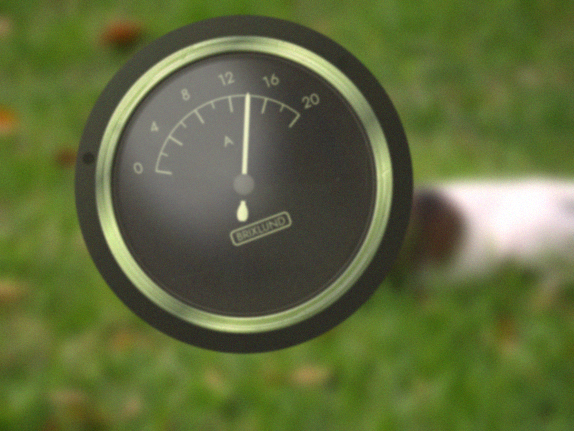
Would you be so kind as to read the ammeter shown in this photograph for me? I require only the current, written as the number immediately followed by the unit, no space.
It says 14A
